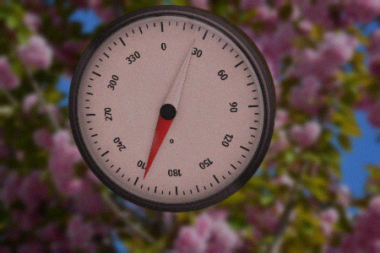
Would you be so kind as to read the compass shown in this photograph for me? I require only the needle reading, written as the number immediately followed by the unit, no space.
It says 205°
